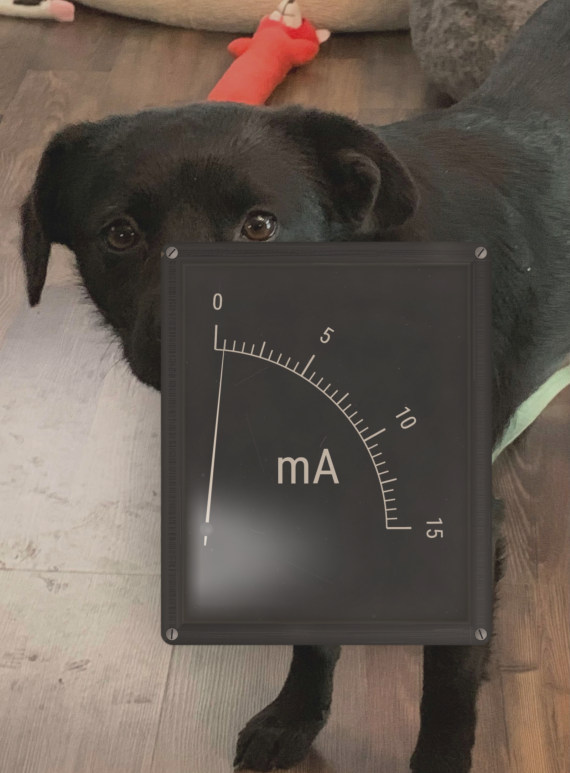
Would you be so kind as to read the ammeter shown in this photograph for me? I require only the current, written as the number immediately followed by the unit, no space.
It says 0.5mA
